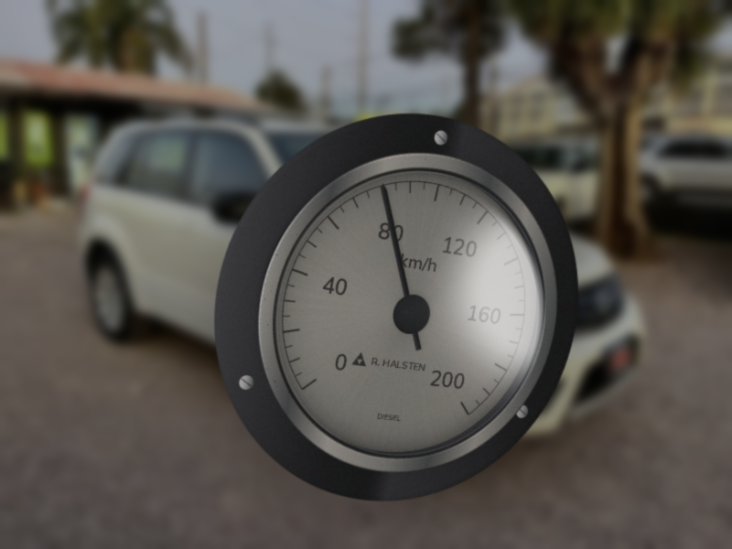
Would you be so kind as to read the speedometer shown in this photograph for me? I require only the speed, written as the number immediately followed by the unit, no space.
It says 80km/h
